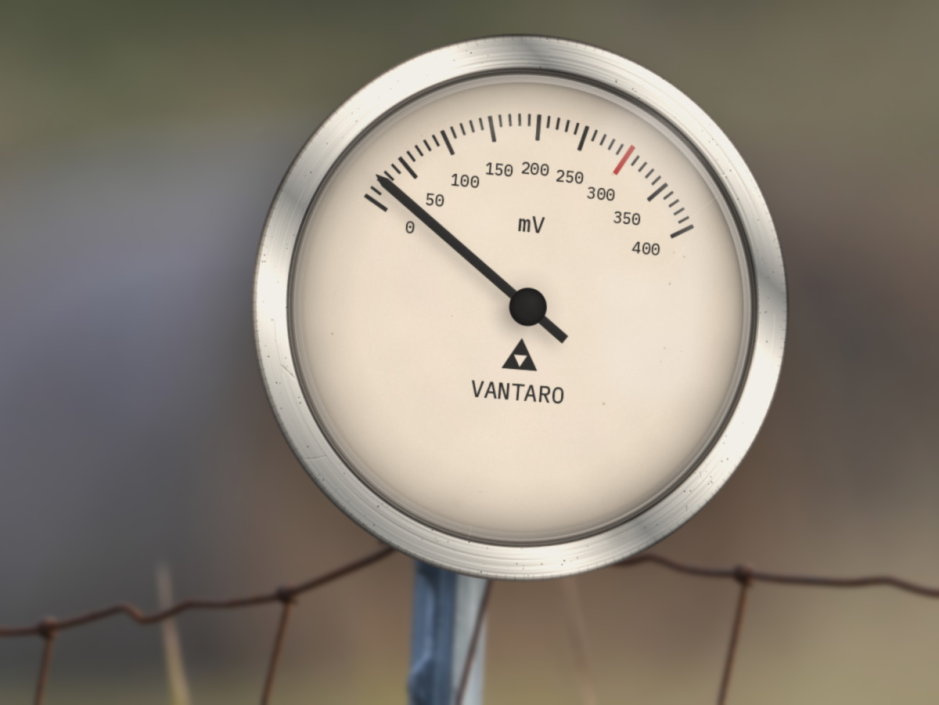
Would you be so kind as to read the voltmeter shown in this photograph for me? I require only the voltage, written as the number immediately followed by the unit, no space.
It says 20mV
